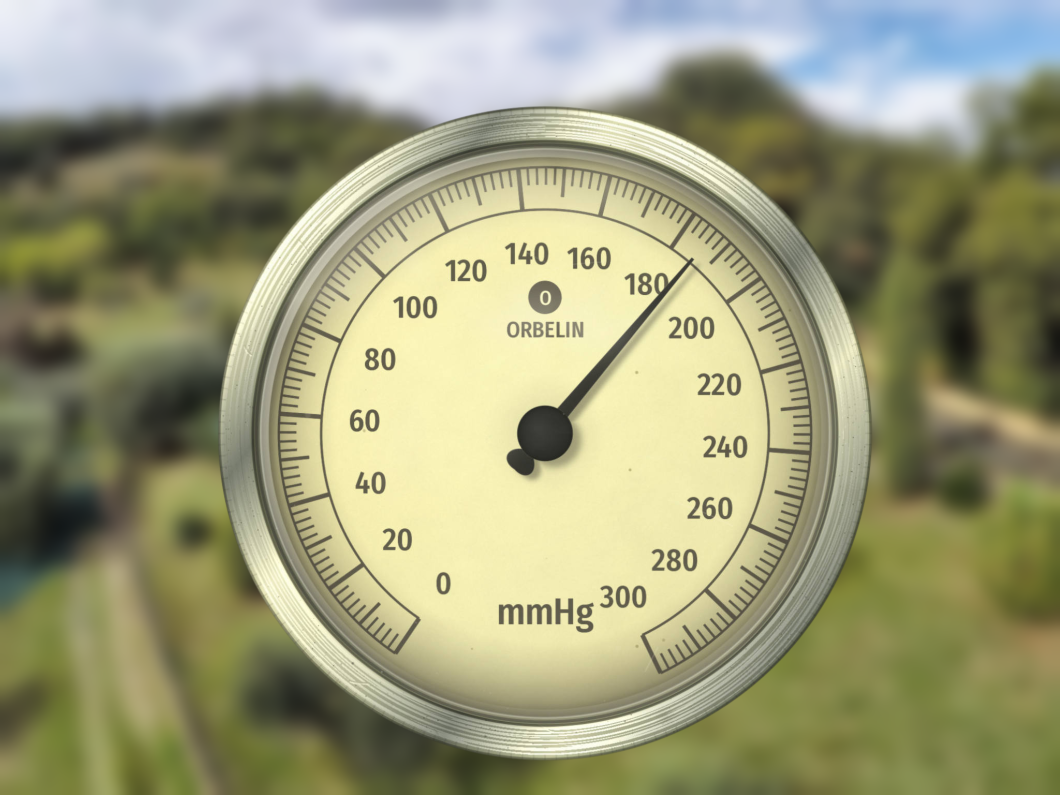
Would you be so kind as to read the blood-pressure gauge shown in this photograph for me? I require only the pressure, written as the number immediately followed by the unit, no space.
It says 186mmHg
